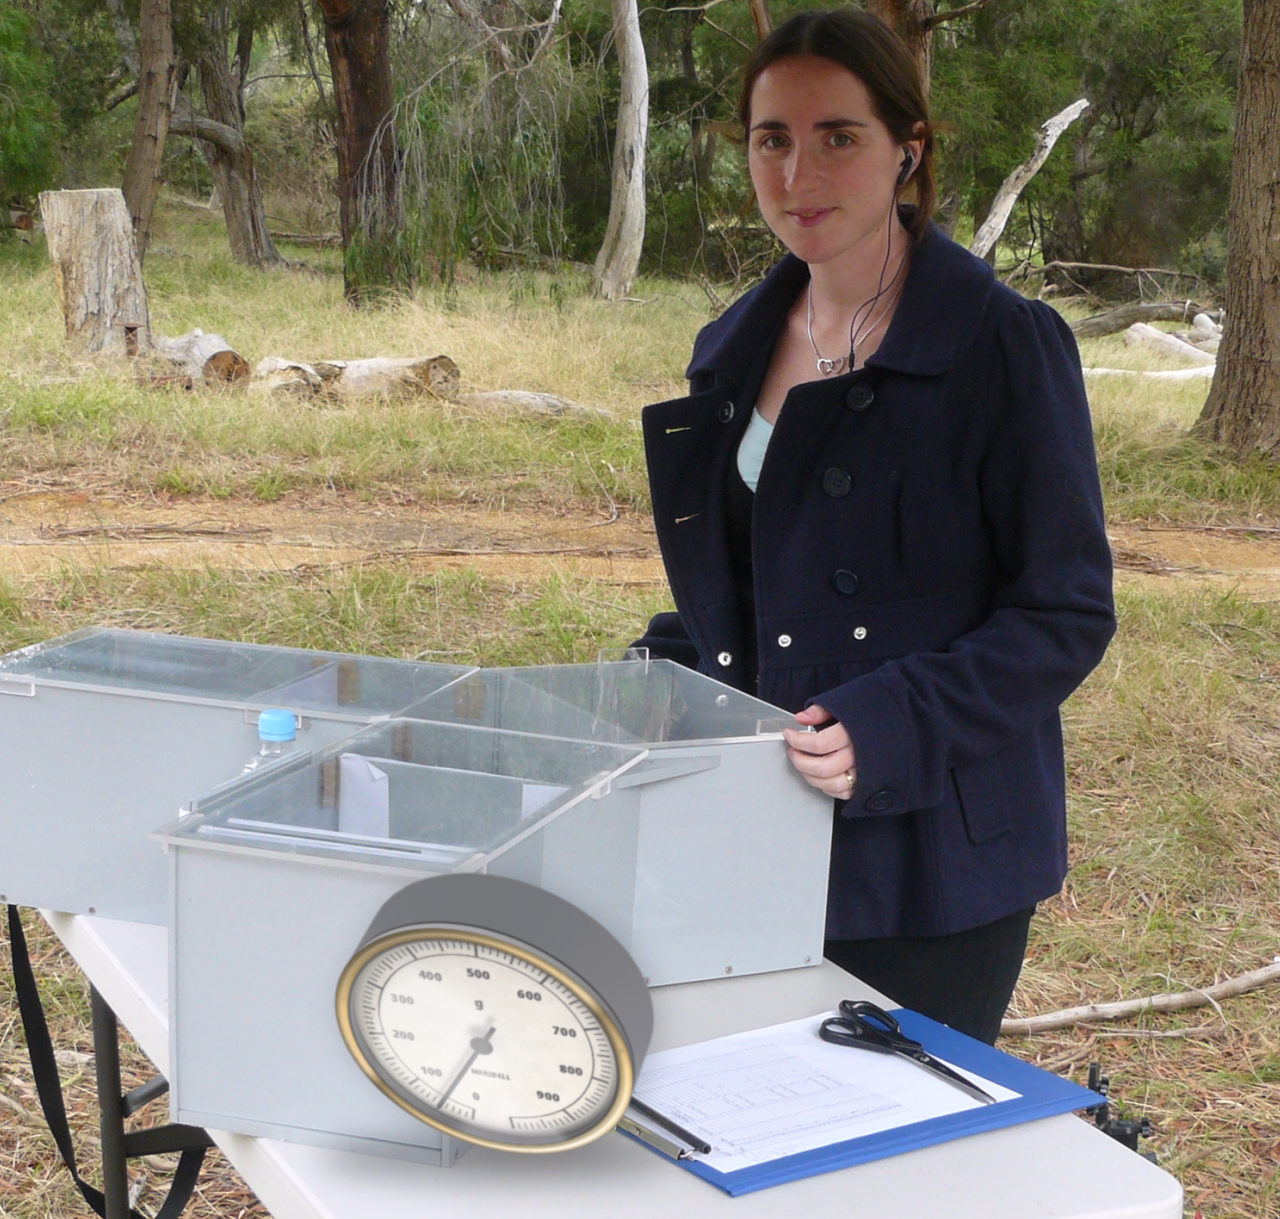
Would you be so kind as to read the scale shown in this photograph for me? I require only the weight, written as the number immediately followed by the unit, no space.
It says 50g
